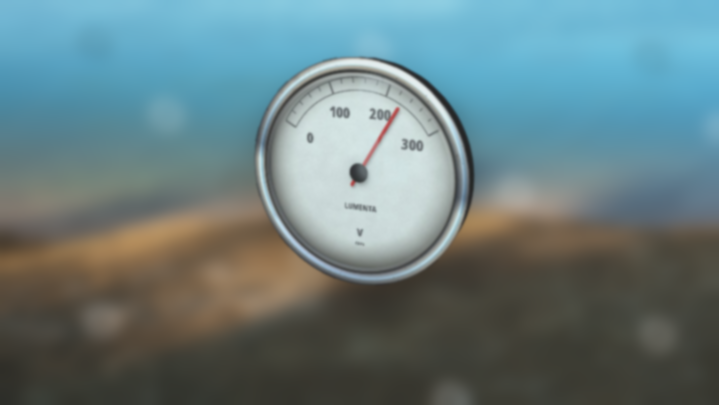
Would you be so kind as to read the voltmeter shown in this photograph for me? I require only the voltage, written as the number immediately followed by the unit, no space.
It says 230V
